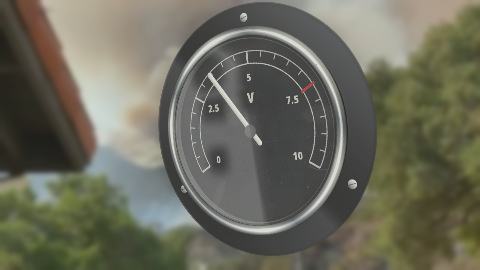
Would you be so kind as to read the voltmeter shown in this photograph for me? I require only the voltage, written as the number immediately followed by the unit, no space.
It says 3.5V
